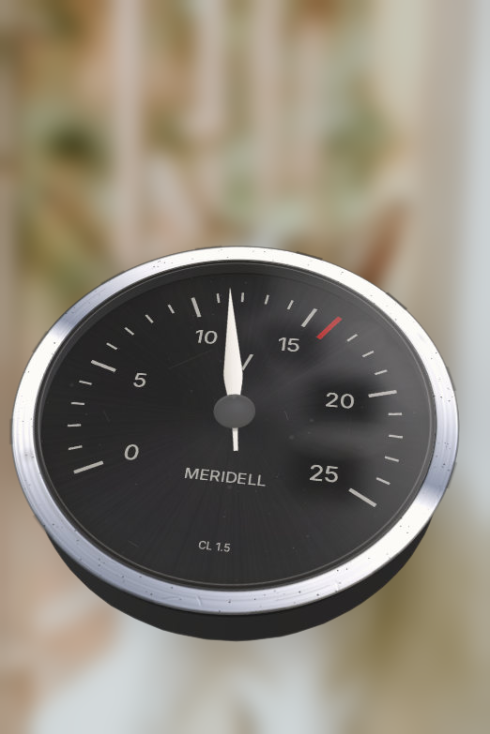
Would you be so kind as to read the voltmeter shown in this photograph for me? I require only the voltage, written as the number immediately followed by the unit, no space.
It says 11.5V
